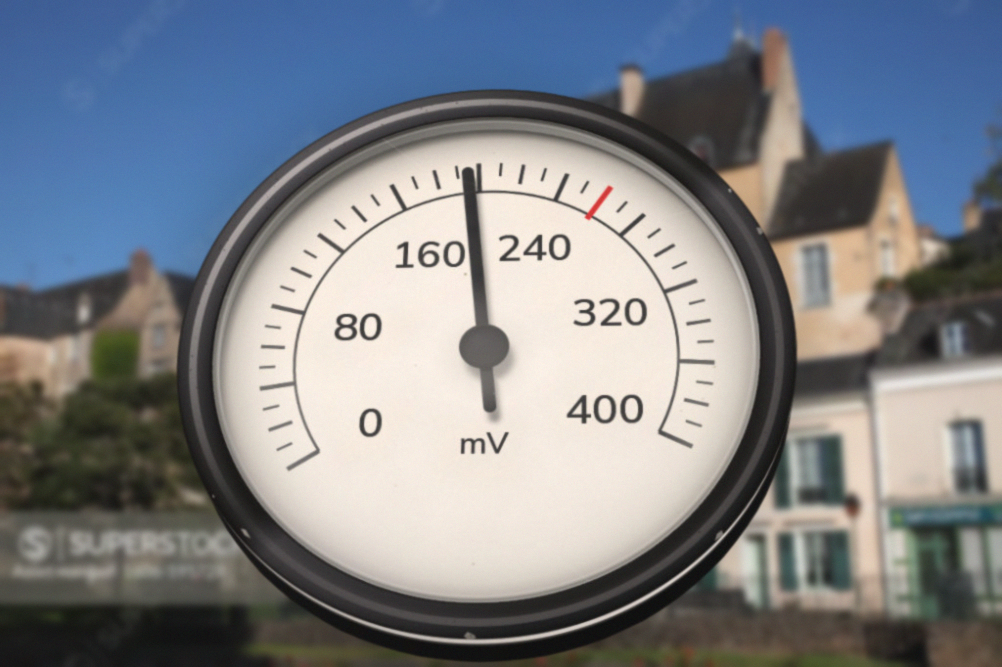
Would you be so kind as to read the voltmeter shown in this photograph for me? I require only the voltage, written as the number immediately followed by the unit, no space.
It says 195mV
